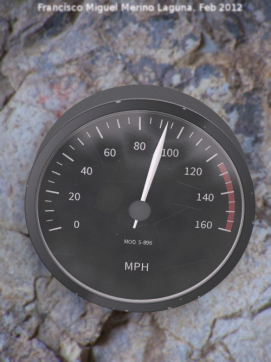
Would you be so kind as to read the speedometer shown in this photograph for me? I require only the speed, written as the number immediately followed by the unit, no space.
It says 92.5mph
